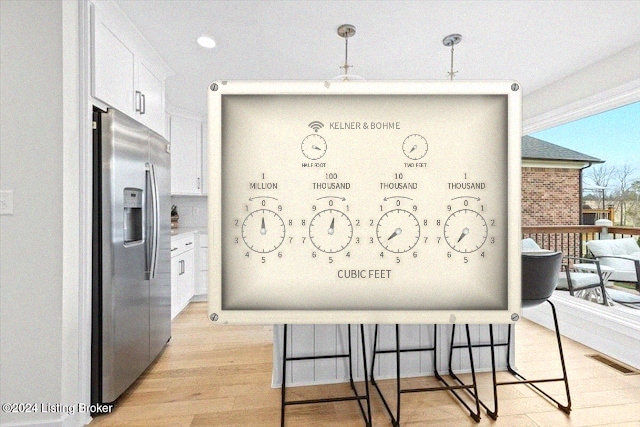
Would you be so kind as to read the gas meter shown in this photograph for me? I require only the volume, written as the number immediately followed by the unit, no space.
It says 3600ft³
